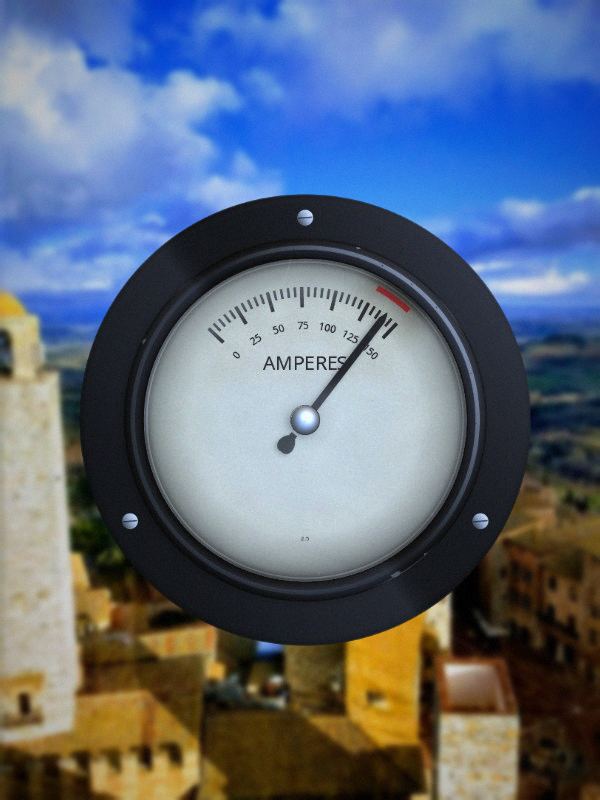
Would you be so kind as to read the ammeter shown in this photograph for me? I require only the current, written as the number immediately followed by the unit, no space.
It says 140A
